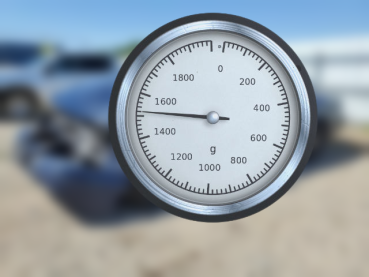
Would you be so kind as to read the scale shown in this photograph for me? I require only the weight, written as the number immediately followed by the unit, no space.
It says 1520g
